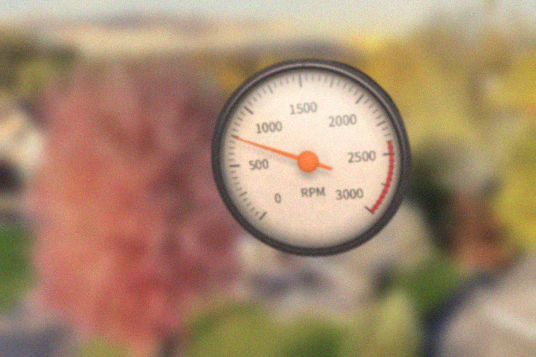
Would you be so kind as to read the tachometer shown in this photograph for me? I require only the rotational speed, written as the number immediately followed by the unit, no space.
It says 750rpm
